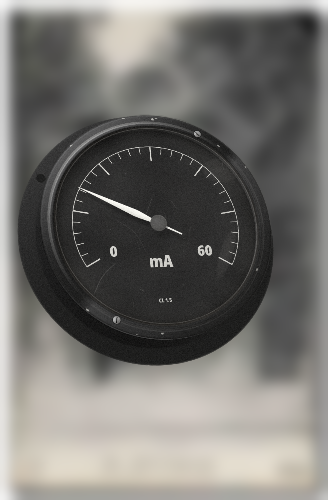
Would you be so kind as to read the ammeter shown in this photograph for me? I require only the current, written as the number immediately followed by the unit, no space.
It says 14mA
